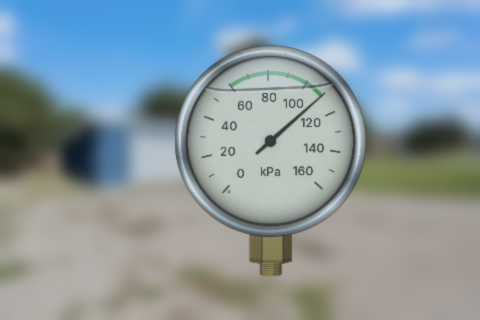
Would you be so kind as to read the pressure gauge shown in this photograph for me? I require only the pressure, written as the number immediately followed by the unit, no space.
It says 110kPa
